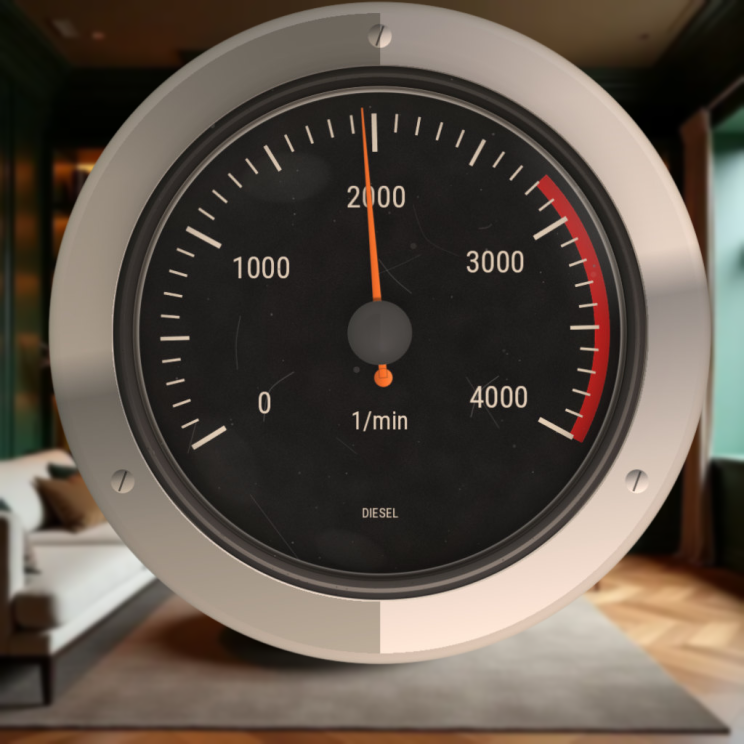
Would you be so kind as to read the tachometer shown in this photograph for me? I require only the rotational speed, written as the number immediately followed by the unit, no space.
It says 1950rpm
